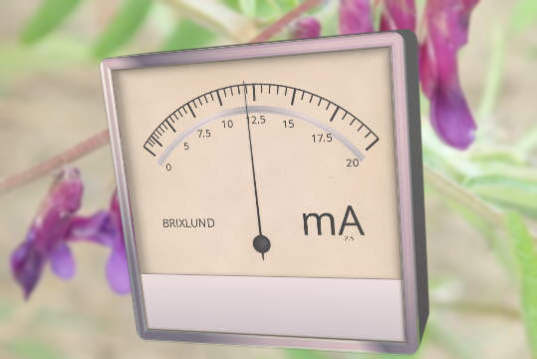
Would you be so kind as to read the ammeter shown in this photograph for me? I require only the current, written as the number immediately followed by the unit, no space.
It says 12mA
